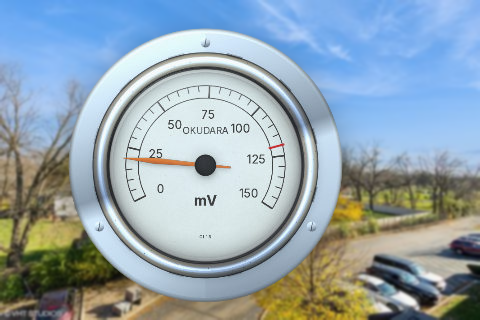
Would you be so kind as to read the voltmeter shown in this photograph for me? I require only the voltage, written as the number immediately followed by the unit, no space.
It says 20mV
